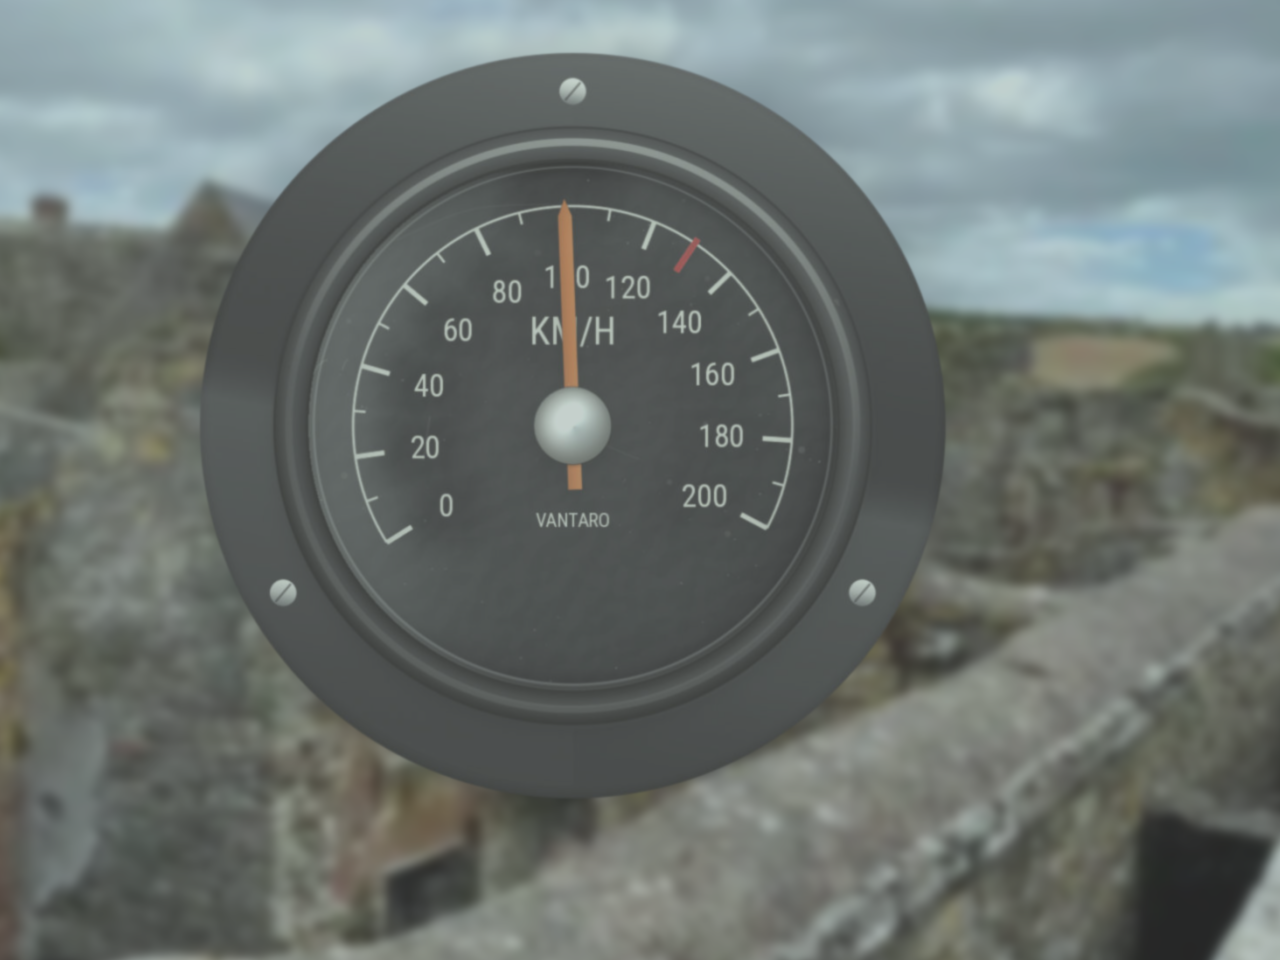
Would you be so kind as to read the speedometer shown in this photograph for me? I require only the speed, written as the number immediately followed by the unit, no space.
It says 100km/h
